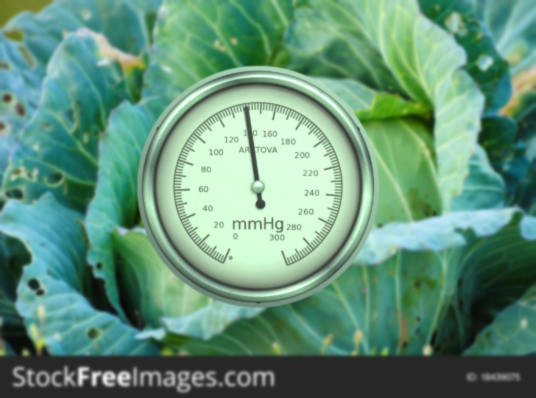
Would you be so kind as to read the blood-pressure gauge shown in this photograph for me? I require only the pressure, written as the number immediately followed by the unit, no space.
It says 140mmHg
